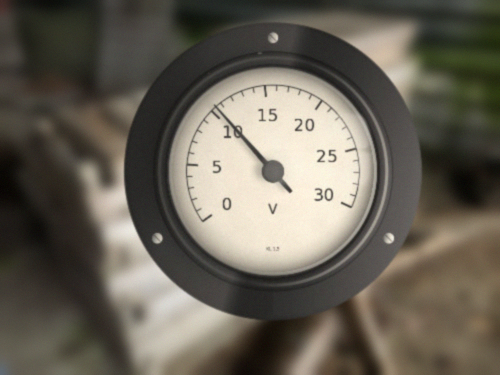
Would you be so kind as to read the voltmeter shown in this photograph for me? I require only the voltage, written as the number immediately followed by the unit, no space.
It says 10.5V
